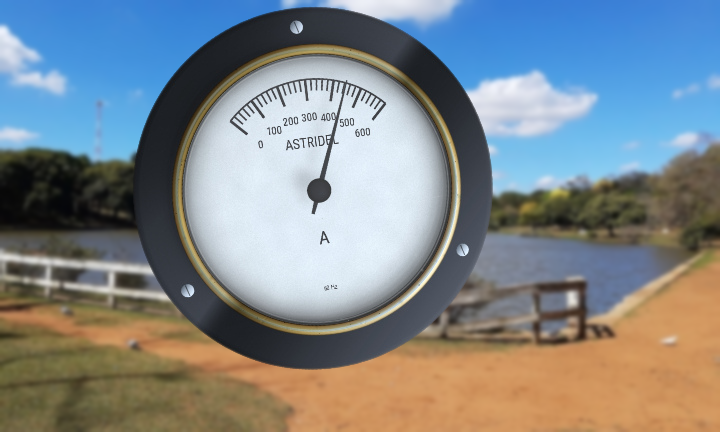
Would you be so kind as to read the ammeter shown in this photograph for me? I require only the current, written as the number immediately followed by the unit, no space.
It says 440A
